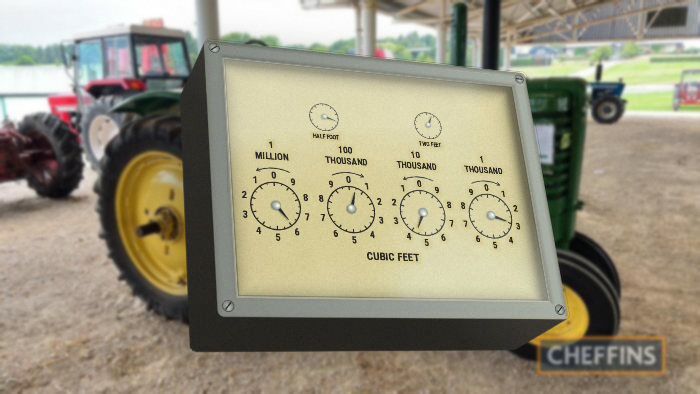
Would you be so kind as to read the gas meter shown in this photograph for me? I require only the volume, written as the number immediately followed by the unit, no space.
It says 604300ft³
